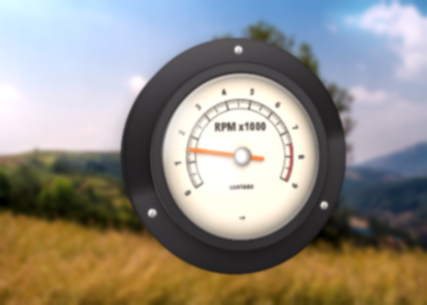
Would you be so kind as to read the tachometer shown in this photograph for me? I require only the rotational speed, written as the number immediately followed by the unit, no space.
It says 1500rpm
